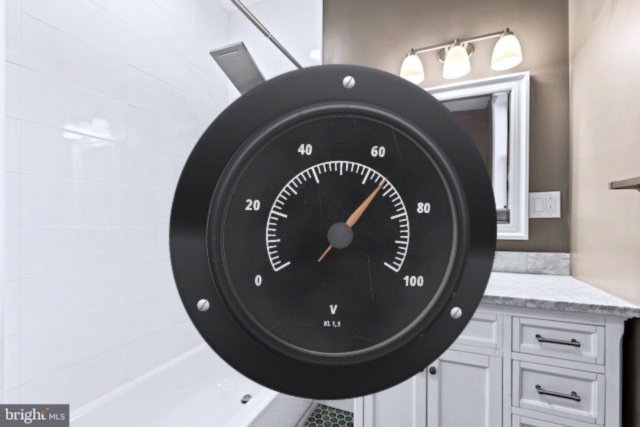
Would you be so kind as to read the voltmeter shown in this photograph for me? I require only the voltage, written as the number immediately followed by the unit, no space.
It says 66V
